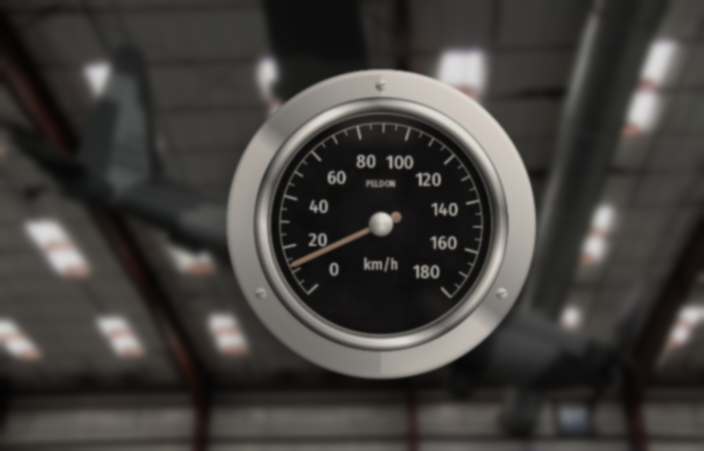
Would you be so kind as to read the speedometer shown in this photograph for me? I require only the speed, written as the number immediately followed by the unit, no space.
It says 12.5km/h
